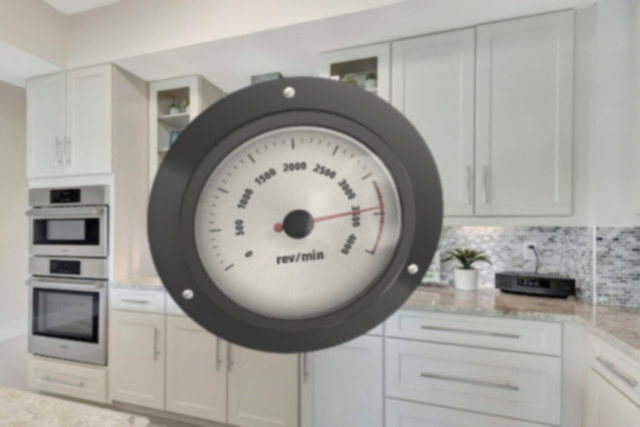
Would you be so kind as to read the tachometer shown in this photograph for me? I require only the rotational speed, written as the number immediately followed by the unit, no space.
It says 3400rpm
